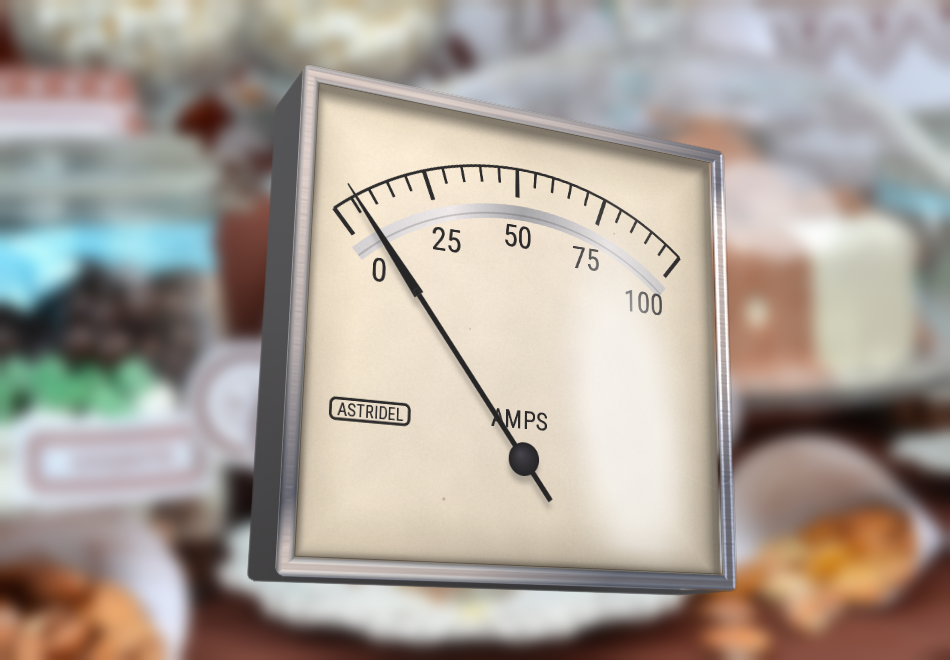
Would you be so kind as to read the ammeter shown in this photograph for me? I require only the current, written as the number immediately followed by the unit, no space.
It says 5A
